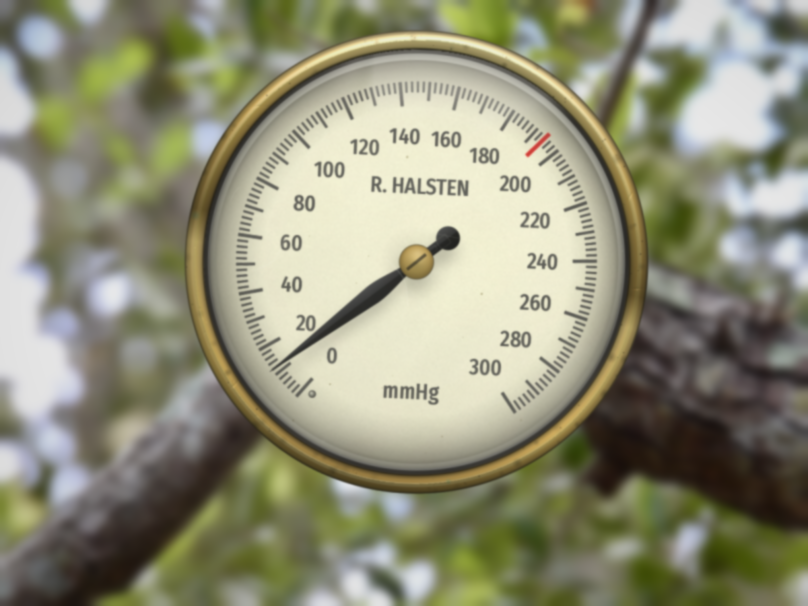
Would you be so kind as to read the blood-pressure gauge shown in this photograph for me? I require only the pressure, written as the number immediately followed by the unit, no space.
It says 12mmHg
